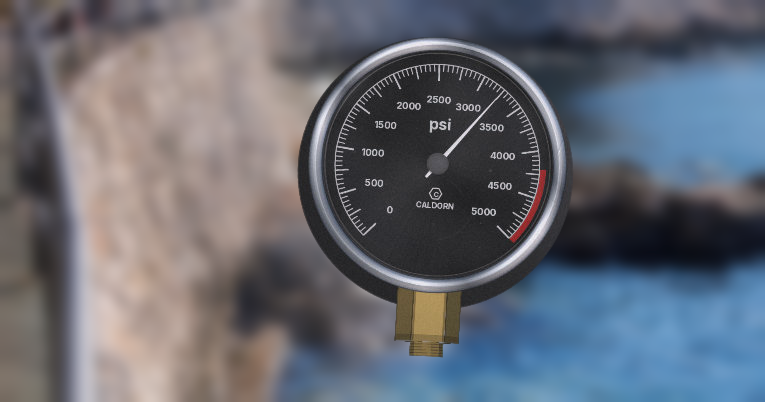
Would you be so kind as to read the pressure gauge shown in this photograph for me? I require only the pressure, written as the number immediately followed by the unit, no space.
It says 3250psi
